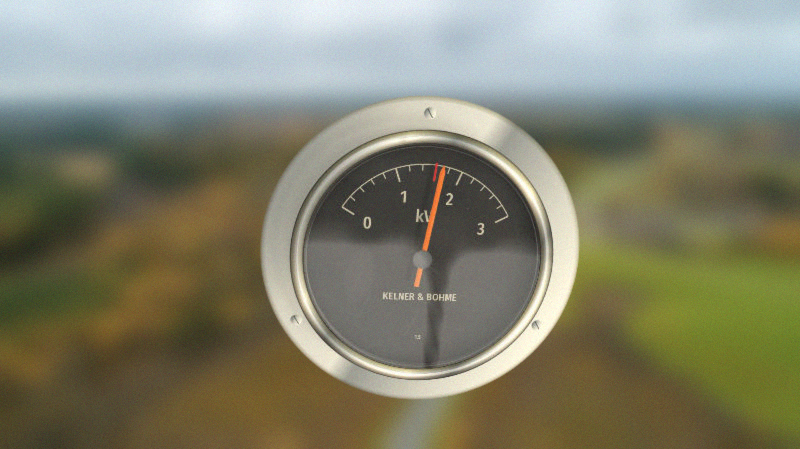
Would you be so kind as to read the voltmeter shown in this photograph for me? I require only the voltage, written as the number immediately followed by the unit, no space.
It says 1.7kV
